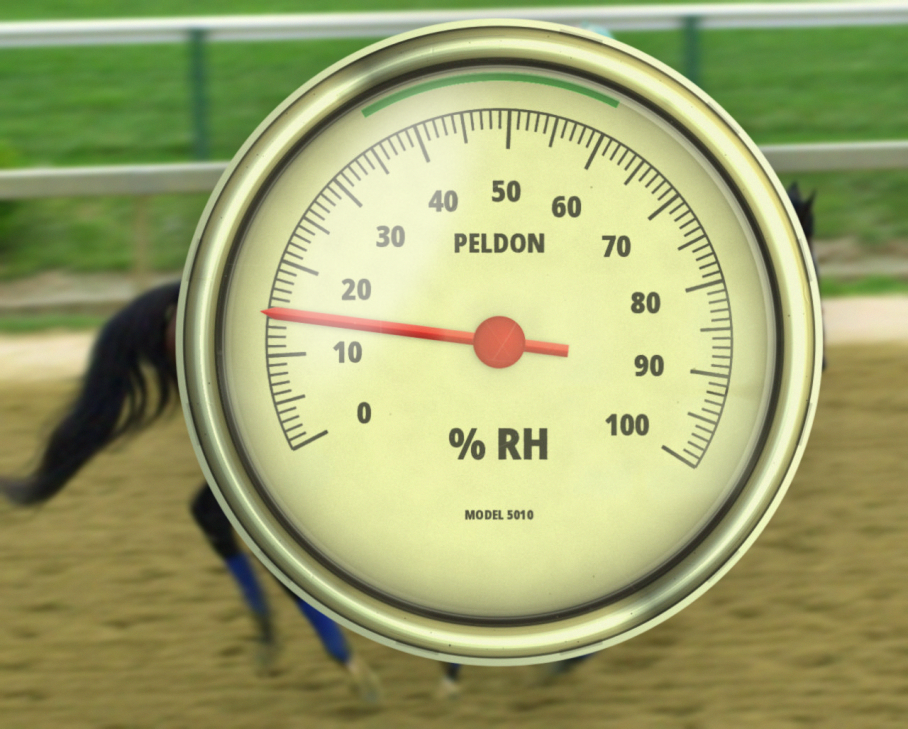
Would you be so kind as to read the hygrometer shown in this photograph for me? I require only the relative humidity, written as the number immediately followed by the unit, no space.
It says 14.5%
